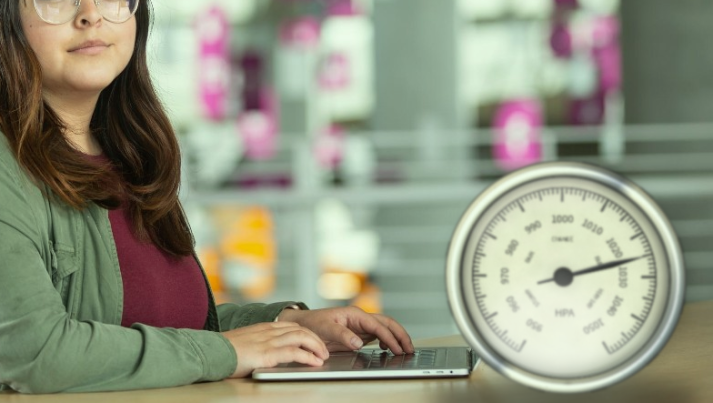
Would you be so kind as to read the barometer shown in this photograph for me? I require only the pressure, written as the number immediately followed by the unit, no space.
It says 1025hPa
